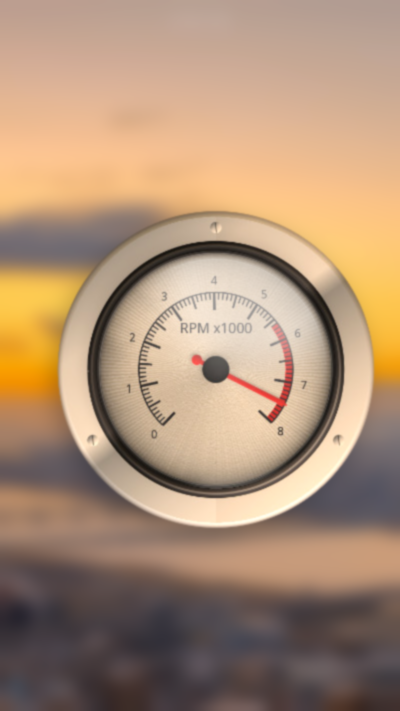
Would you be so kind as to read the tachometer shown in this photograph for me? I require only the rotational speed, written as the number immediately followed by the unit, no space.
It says 7500rpm
